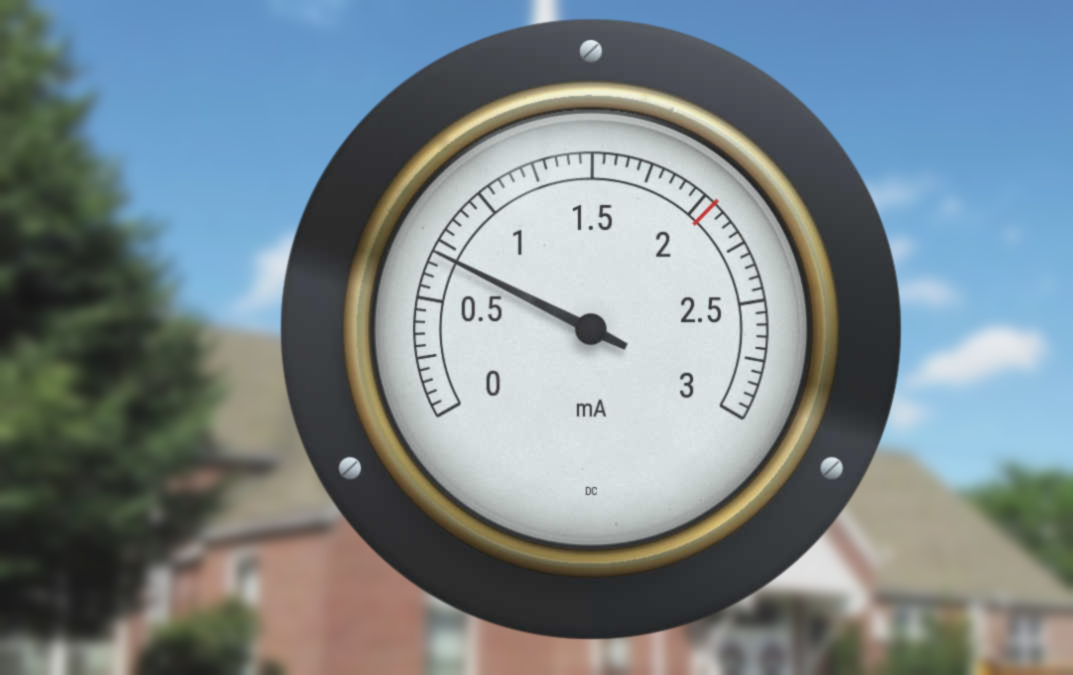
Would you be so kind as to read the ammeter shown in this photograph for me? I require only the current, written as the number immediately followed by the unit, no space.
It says 0.7mA
